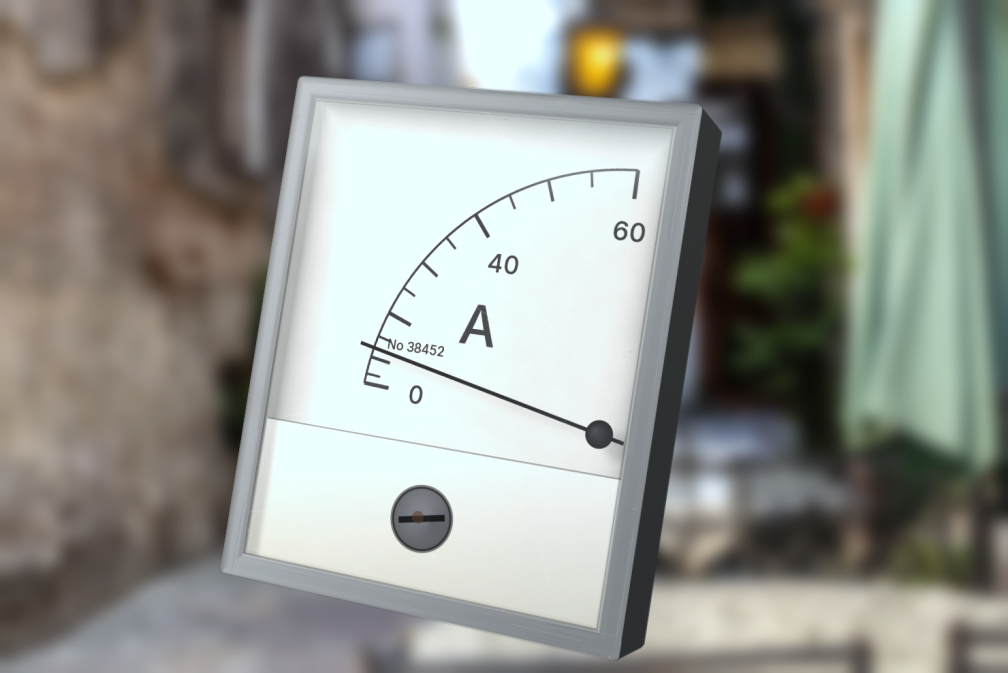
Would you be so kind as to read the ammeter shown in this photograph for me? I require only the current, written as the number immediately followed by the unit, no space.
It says 12.5A
